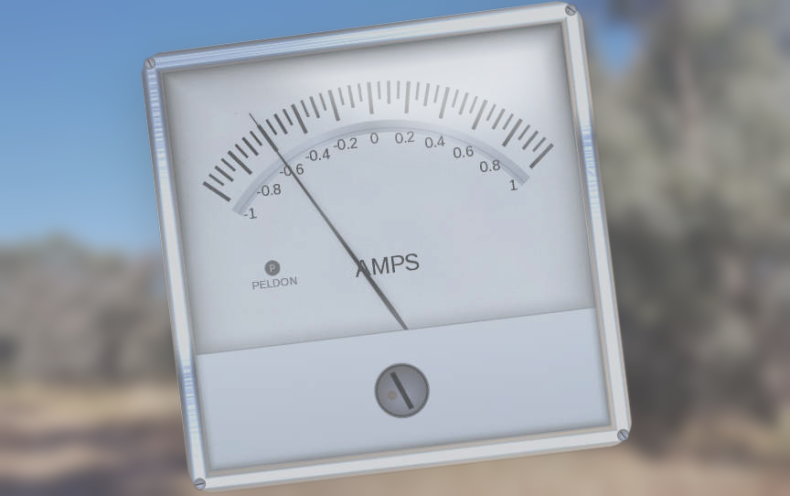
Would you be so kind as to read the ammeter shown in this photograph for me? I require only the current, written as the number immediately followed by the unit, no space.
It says -0.6A
